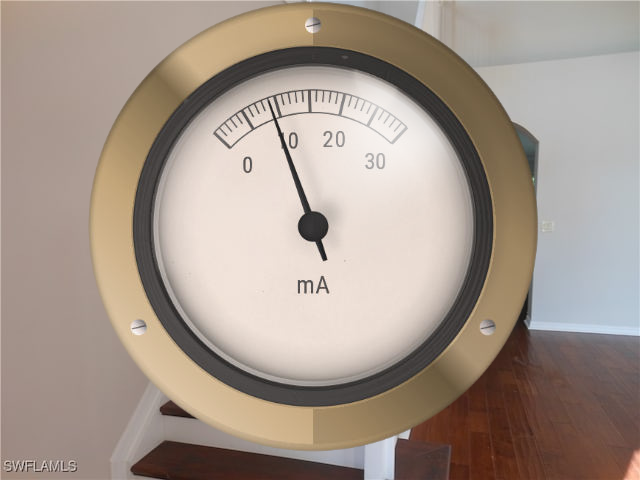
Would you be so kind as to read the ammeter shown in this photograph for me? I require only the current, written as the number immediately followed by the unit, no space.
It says 9mA
